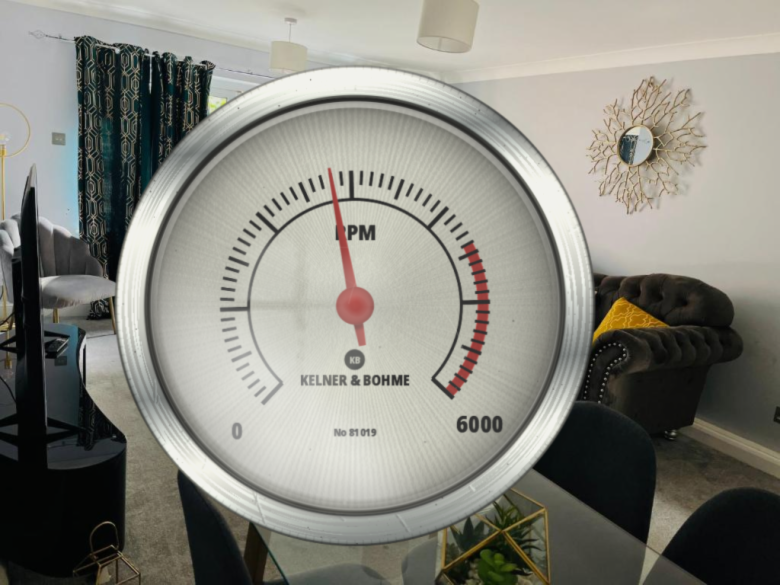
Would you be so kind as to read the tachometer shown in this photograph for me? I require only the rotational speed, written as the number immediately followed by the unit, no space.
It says 2800rpm
